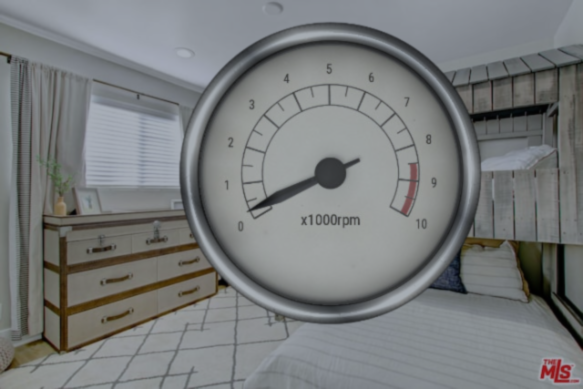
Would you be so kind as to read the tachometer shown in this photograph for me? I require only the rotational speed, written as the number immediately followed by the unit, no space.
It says 250rpm
